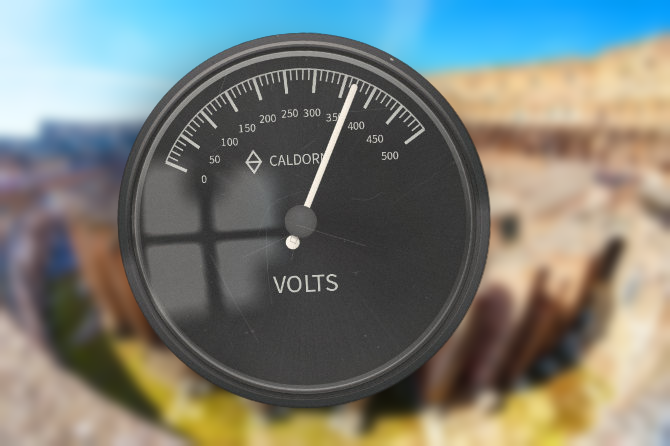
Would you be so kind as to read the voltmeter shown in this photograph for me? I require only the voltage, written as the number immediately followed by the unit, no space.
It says 370V
